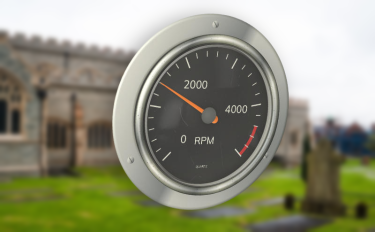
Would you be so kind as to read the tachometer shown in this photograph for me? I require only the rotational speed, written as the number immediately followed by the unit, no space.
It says 1400rpm
